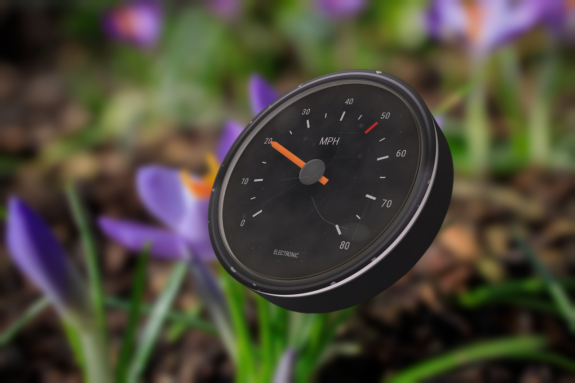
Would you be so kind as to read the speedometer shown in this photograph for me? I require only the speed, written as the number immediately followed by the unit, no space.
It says 20mph
